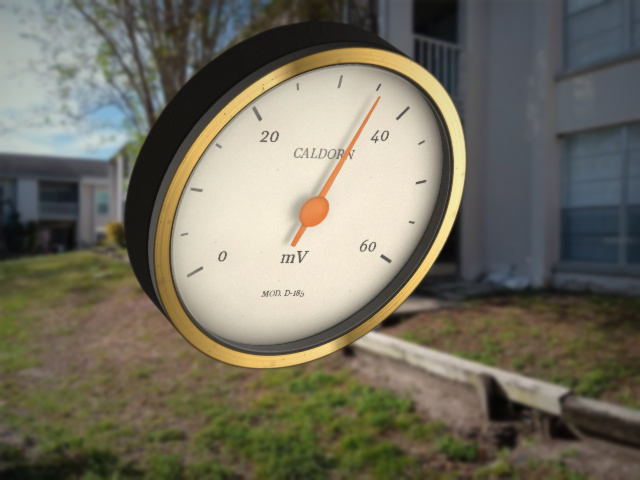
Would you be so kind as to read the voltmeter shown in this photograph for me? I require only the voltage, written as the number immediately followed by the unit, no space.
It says 35mV
